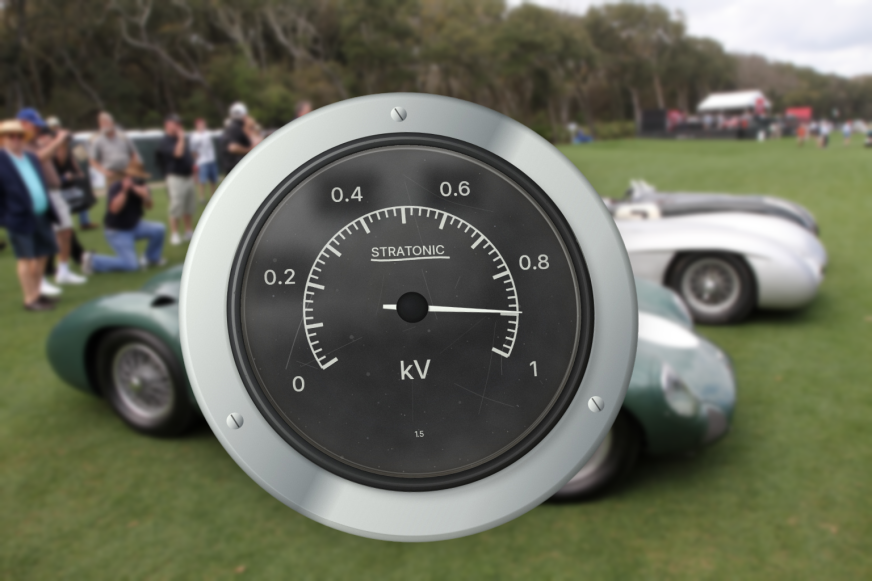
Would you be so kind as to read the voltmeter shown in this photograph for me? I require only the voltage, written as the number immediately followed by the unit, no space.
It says 0.9kV
